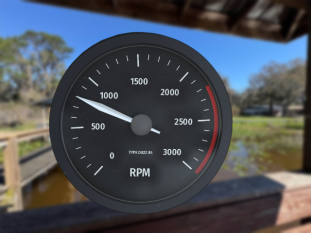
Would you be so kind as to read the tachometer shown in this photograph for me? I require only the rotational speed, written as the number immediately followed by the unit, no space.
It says 800rpm
